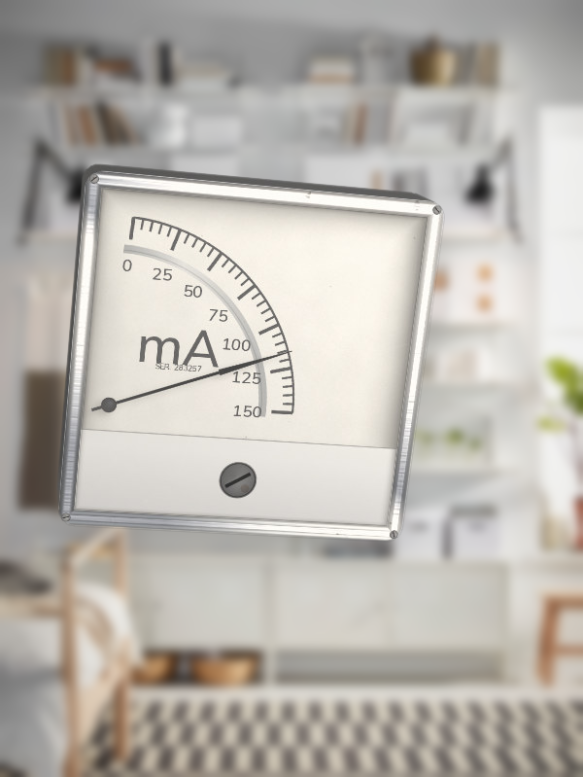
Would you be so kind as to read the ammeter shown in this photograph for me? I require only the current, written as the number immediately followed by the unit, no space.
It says 115mA
